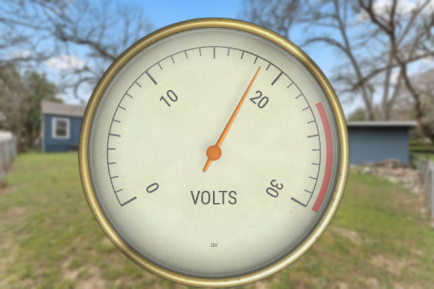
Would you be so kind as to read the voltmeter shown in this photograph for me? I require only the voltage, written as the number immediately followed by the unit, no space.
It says 18.5V
